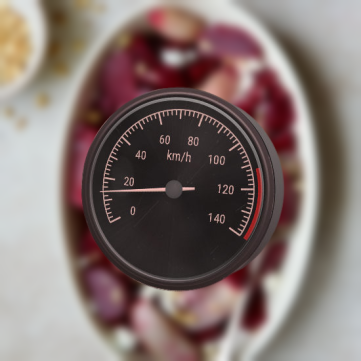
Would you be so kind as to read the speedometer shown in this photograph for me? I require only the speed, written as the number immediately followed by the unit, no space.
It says 14km/h
